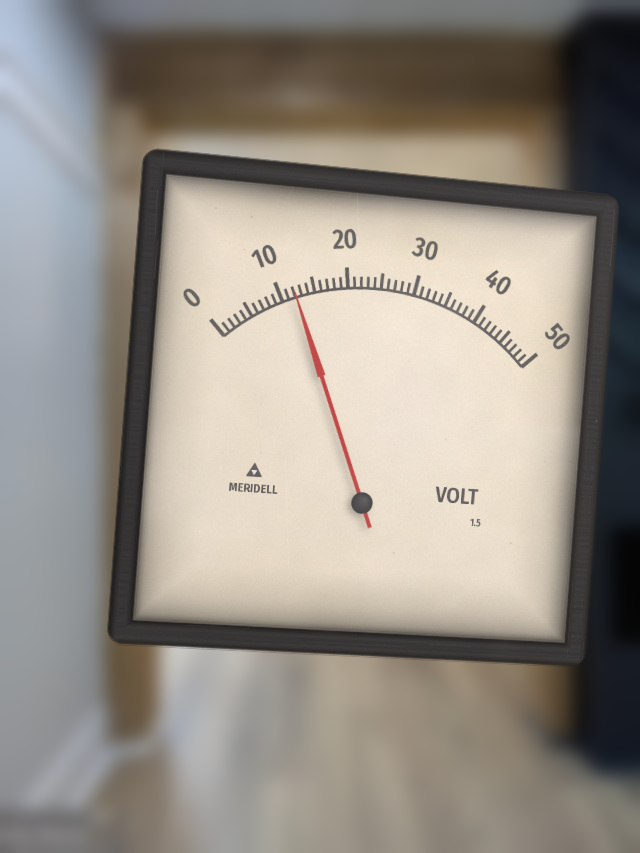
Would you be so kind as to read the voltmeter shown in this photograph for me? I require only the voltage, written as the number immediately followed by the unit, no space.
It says 12V
